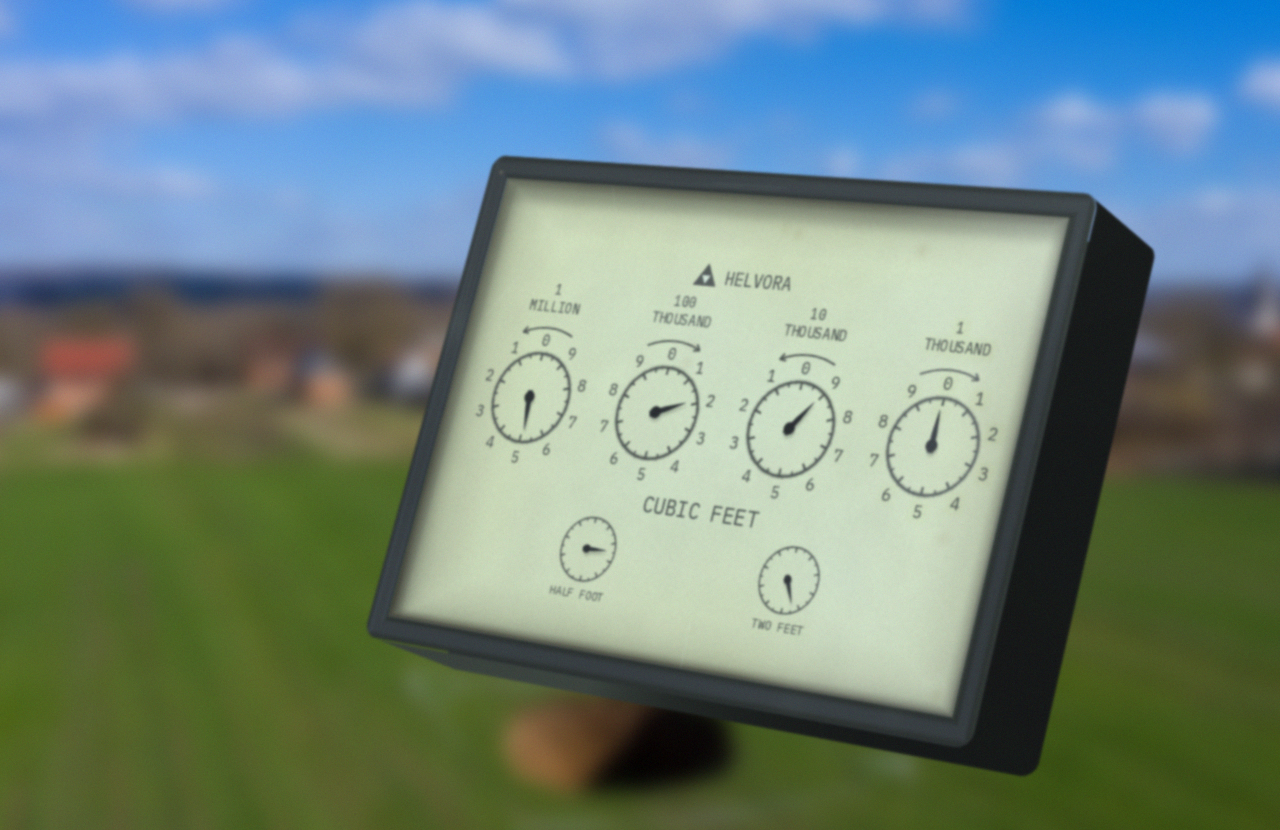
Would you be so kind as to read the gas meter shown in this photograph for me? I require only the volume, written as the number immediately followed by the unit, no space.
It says 519000ft³
